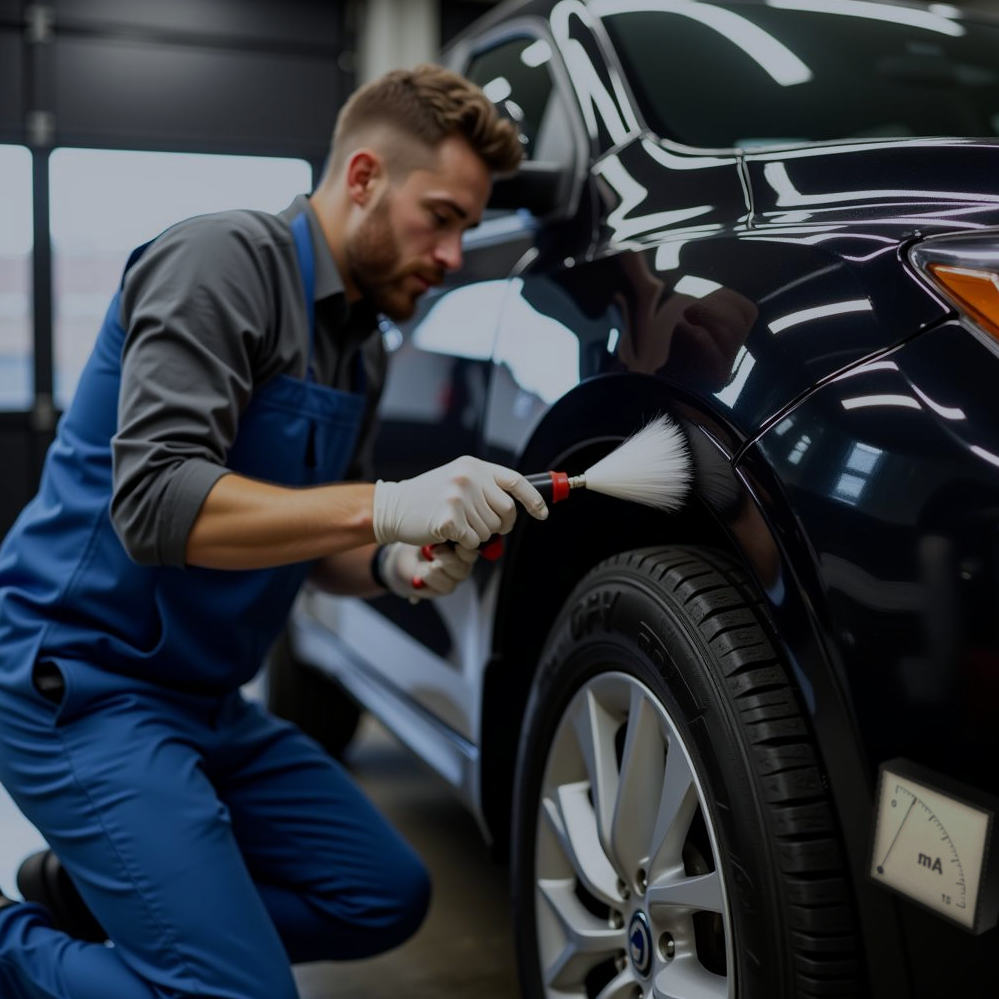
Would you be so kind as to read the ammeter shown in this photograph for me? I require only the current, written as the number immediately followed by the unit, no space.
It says 2.5mA
